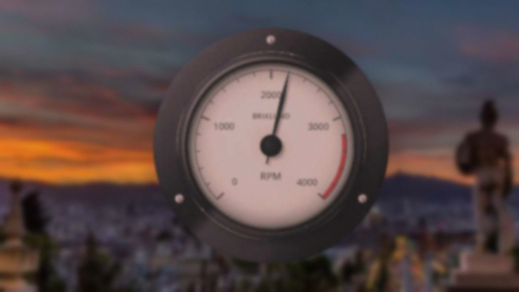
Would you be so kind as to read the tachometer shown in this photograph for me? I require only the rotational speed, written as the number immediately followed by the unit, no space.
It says 2200rpm
